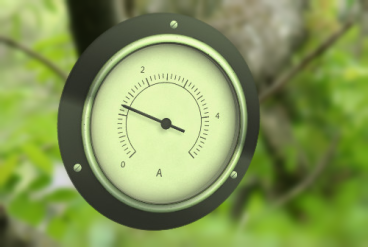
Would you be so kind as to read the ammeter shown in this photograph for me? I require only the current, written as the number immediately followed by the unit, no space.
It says 1.2A
